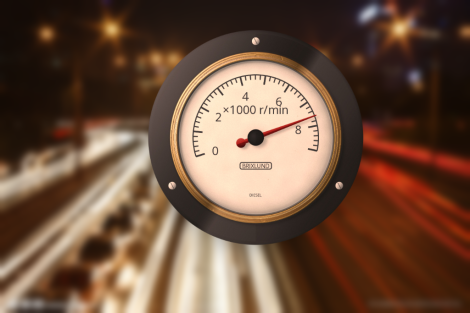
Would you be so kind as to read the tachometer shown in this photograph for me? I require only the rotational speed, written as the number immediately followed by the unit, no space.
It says 7600rpm
